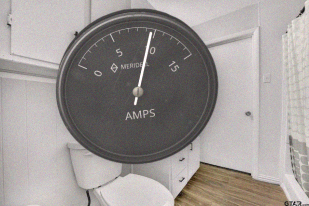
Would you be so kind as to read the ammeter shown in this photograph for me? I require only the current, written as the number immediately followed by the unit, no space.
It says 9.5A
